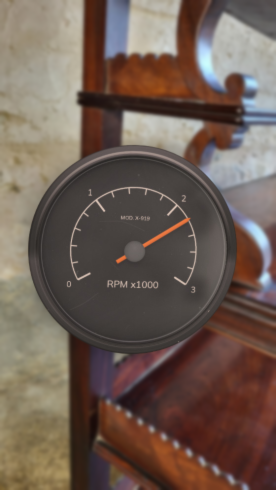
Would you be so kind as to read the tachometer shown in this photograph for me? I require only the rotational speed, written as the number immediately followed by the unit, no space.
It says 2200rpm
